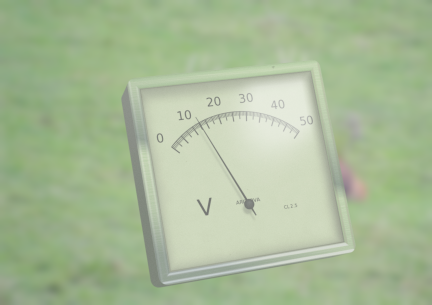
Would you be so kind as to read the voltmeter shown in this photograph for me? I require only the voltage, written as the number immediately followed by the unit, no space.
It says 12.5V
